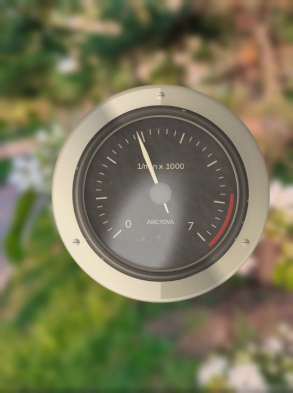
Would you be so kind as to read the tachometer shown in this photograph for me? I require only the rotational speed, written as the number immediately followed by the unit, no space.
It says 2900rpm
